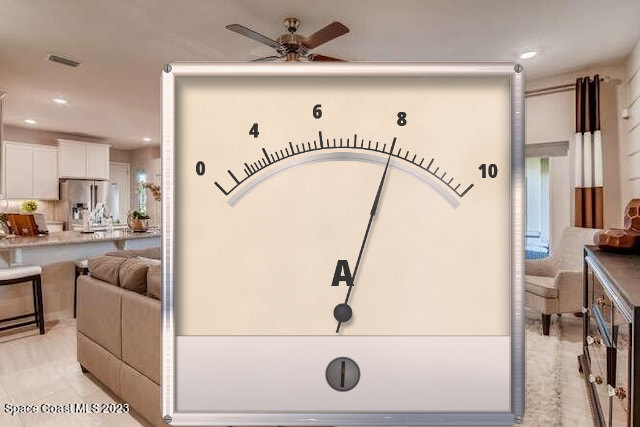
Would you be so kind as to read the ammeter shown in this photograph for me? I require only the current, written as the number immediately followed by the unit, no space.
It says 8A
